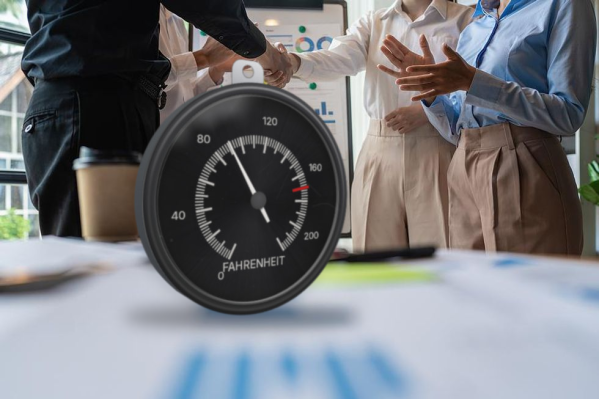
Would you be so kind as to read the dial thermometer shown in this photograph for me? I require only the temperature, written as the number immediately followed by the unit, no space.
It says 90°F
